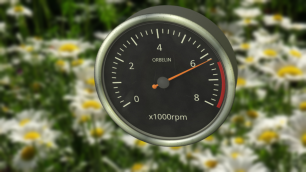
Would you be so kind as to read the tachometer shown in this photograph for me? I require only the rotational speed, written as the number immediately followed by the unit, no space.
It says 6200rpm
